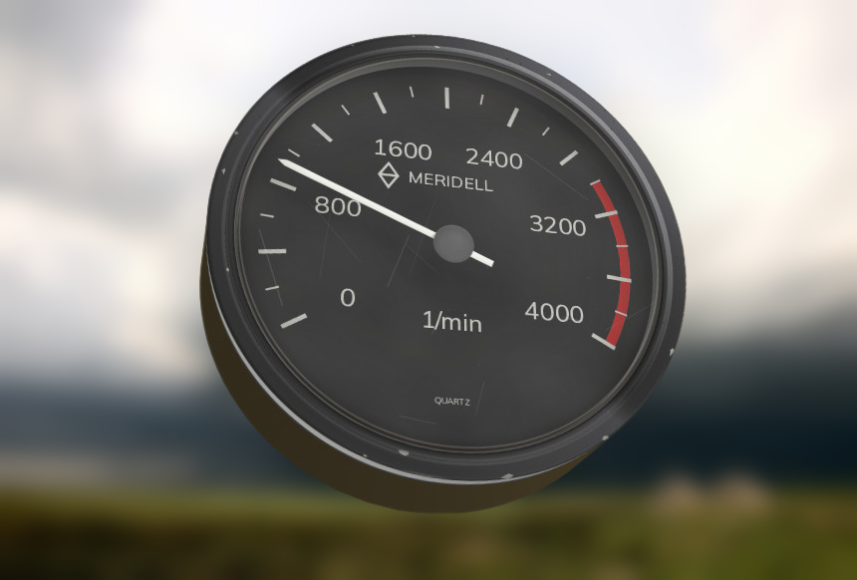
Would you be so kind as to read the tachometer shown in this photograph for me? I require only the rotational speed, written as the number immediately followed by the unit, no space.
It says 900rpm
